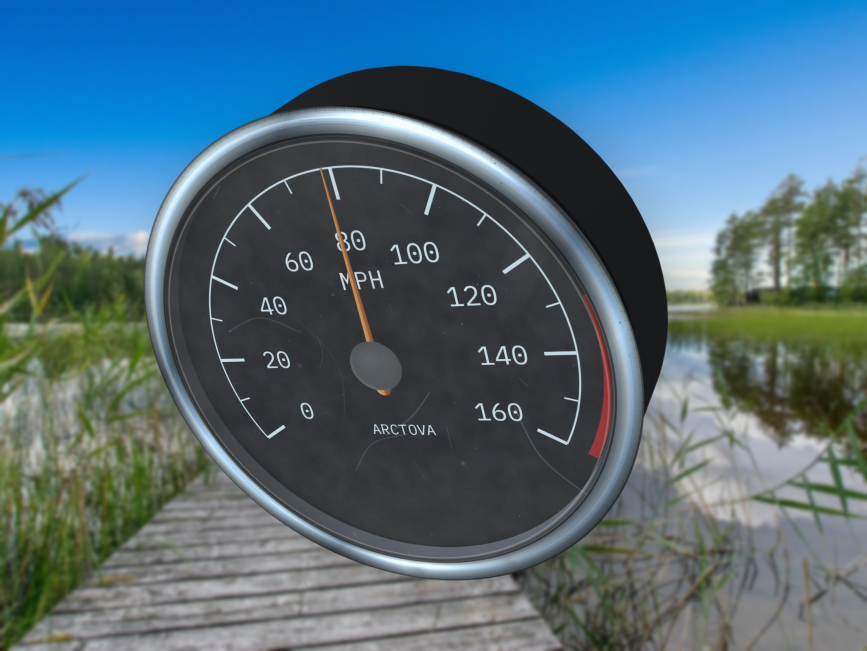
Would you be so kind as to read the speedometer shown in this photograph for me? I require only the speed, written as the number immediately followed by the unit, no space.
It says 80mph
